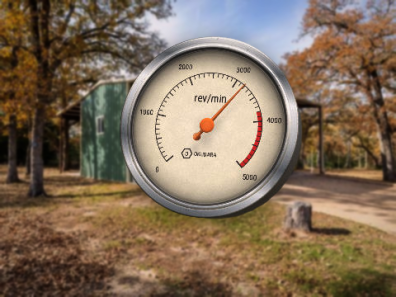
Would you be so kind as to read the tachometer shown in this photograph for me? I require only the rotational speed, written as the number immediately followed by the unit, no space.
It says 3200rpm
